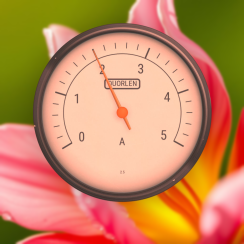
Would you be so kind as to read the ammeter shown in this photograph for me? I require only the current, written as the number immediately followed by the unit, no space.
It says 2A
